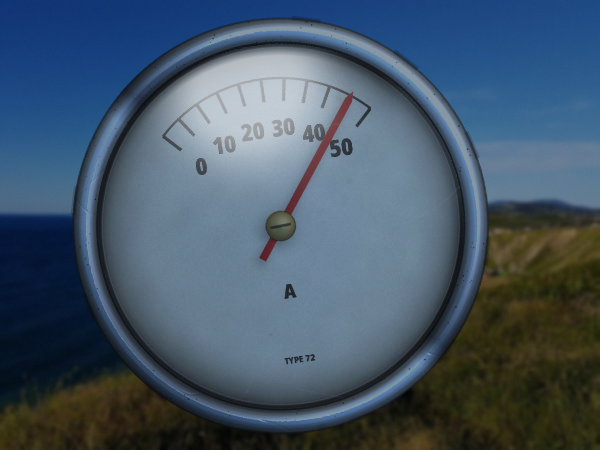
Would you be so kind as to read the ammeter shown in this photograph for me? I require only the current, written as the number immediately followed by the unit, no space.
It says 45A
